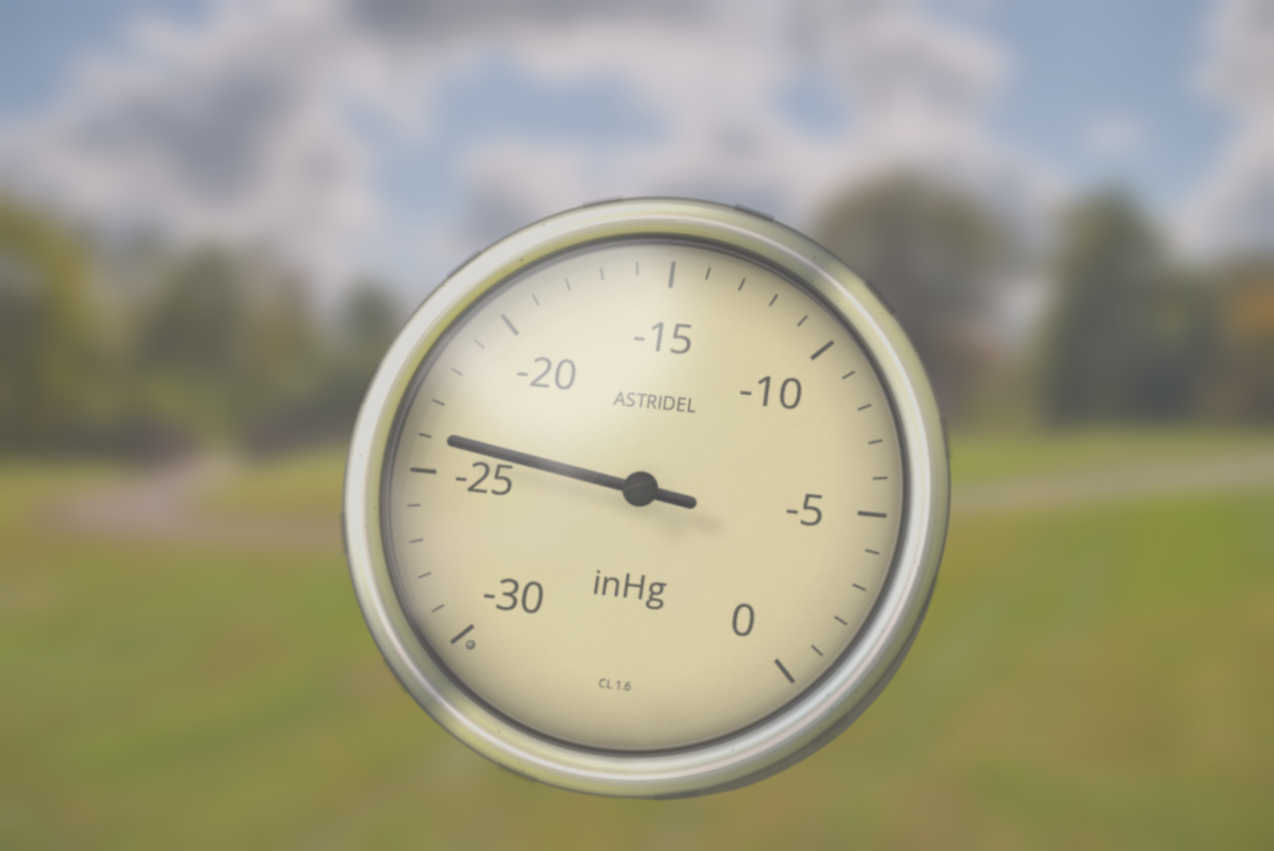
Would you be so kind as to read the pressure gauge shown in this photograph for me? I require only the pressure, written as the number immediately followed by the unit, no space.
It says -24inHg
